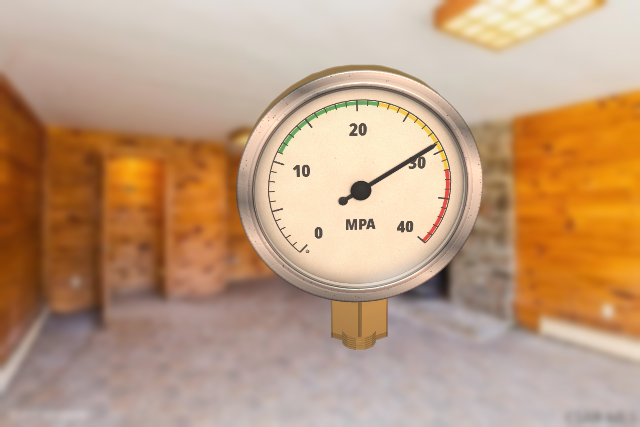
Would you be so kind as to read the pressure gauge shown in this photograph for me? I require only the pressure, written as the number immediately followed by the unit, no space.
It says 29MPa
